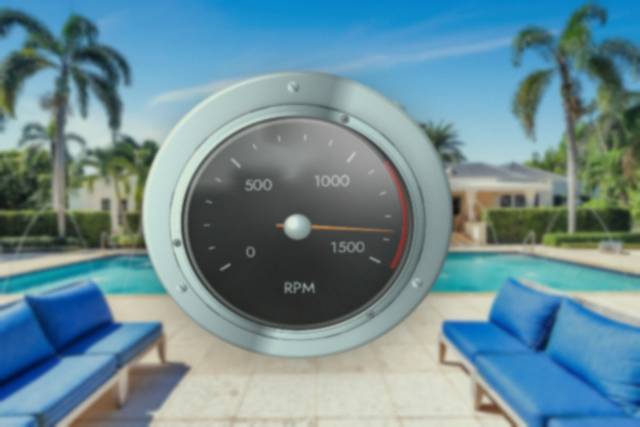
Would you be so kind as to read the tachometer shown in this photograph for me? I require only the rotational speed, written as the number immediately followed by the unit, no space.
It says 1350rpm
